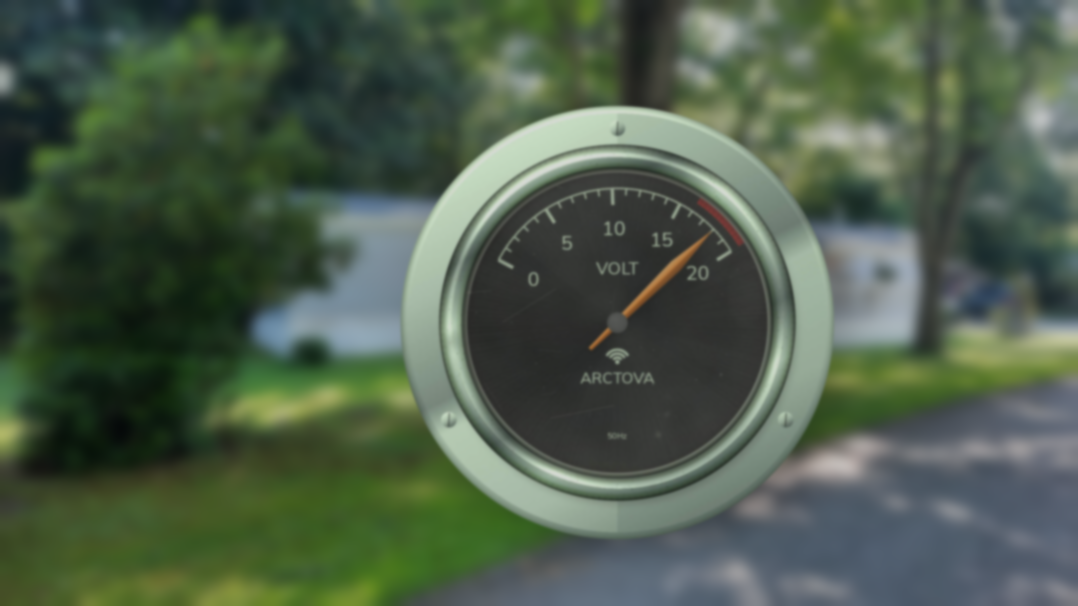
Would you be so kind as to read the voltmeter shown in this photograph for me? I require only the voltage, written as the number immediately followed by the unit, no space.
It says 18V
